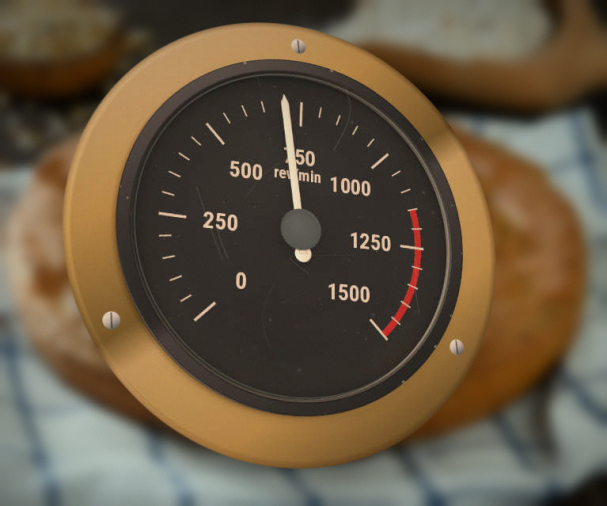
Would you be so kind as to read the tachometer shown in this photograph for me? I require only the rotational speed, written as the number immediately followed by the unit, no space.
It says 700rpm
